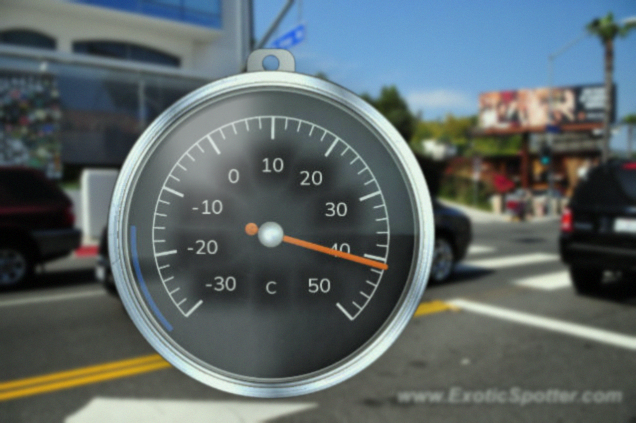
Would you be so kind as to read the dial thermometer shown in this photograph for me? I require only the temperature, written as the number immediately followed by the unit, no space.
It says 41°C
